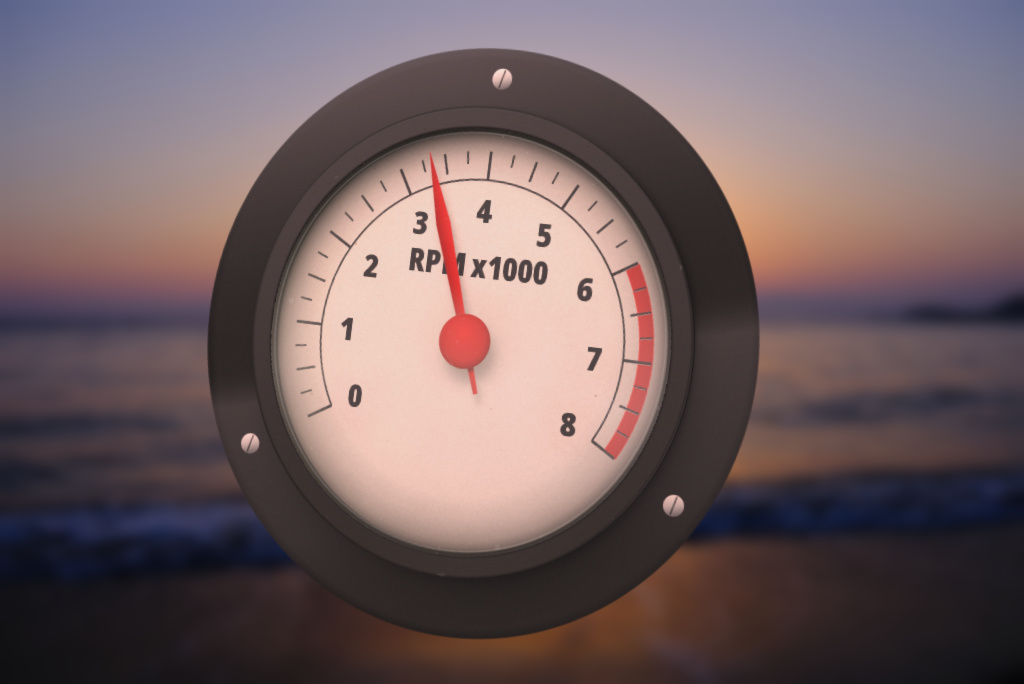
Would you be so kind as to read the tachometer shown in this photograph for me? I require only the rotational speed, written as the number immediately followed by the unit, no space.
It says 3375rpm
